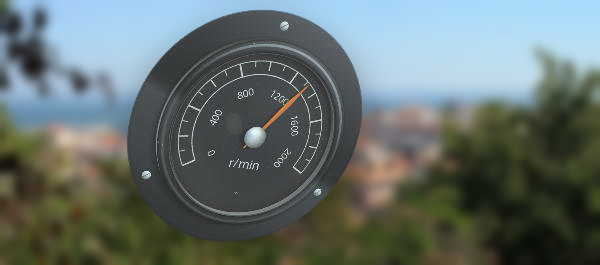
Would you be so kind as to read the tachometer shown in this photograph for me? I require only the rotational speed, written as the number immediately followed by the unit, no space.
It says 1300rpm
